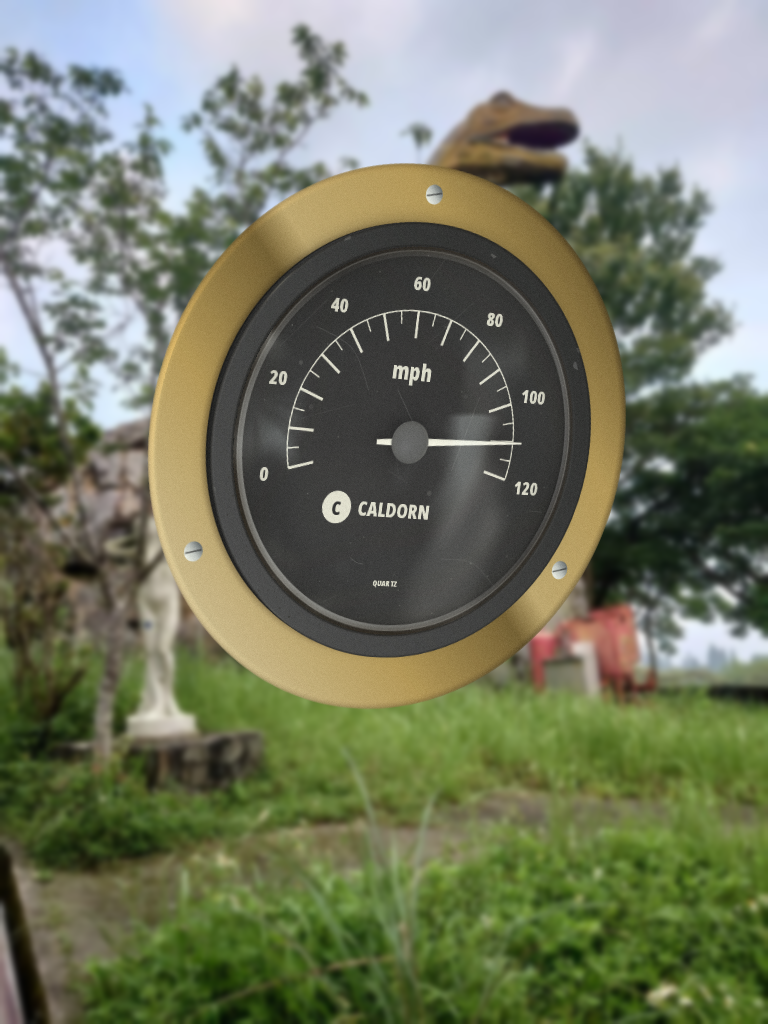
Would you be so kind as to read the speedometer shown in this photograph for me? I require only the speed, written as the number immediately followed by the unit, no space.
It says 110mph
